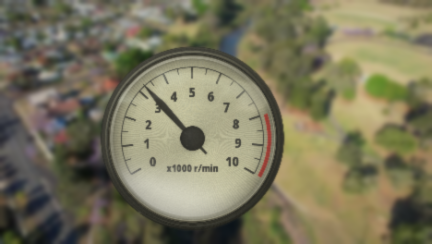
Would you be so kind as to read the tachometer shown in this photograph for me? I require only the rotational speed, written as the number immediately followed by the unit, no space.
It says 3250rpm
